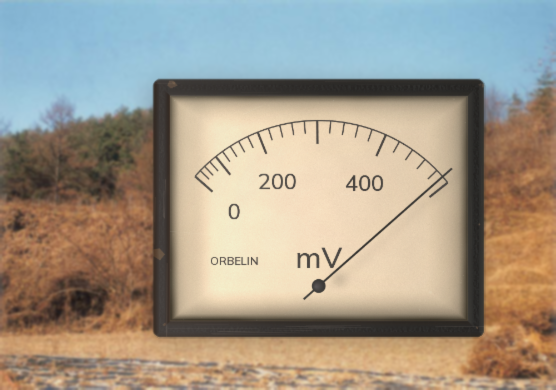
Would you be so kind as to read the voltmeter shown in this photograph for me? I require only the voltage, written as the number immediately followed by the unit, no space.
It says 490mV
